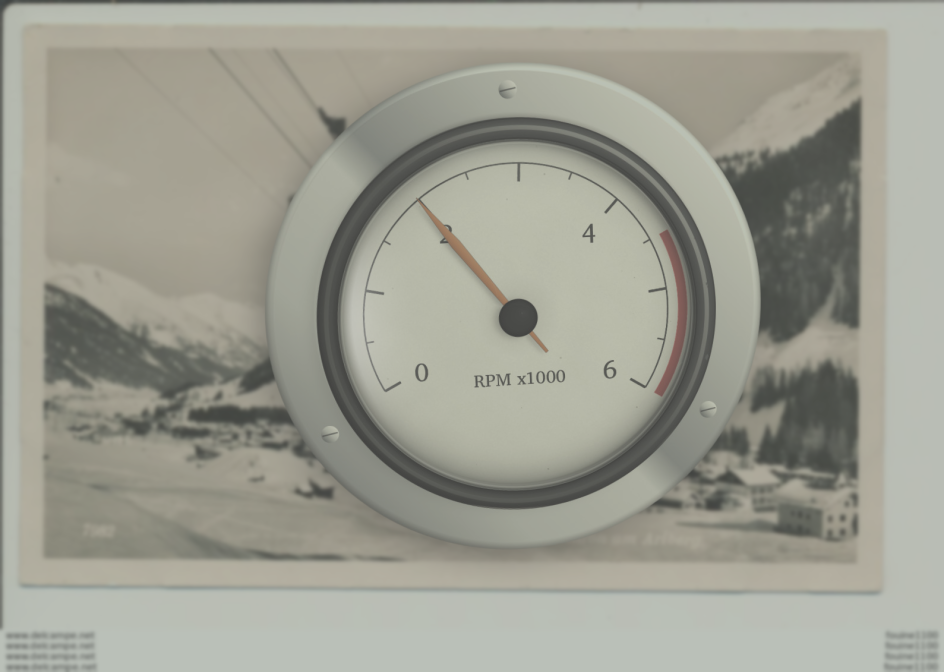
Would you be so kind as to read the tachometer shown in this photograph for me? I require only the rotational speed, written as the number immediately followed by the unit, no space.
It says 2000rpm
